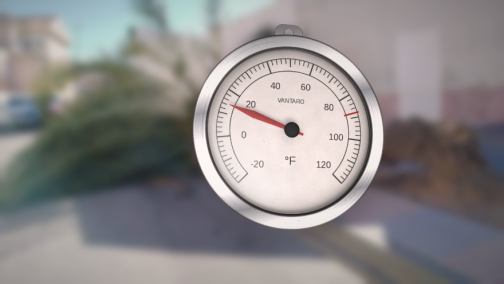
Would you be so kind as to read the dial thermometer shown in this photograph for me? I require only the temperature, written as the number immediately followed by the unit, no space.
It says 14°F
